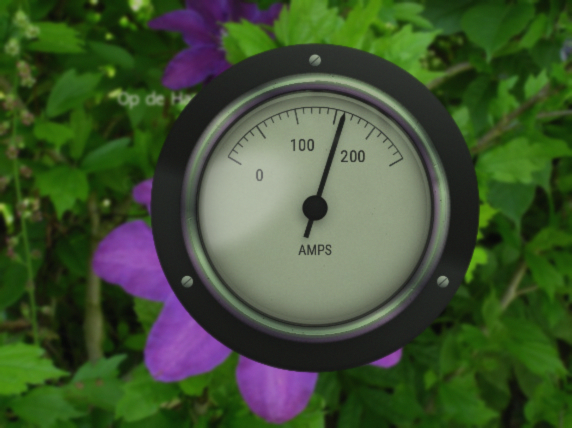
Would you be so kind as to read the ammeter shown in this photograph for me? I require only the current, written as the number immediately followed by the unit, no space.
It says 160A
